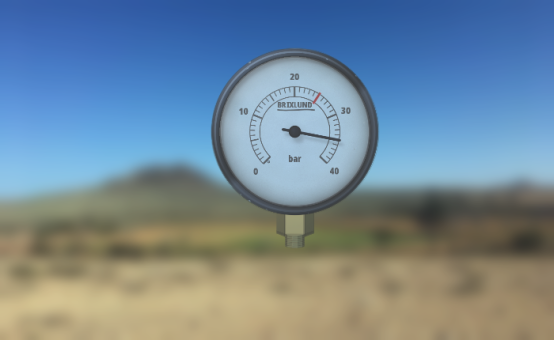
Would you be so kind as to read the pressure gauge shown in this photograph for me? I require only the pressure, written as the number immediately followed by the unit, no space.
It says 35bar
